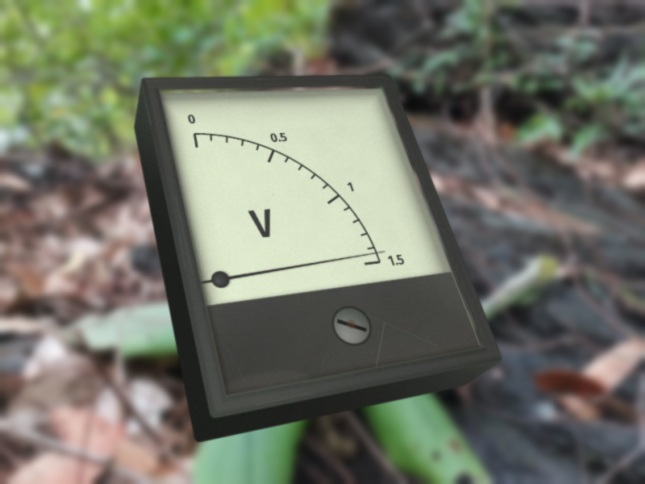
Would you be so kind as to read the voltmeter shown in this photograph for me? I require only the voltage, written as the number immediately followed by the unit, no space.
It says 1.45V
